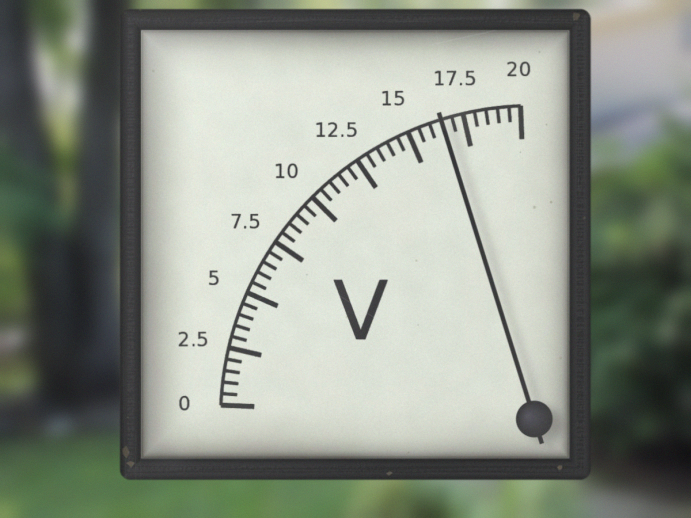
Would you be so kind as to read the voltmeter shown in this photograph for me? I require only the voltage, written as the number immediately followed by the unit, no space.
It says 16.5V
